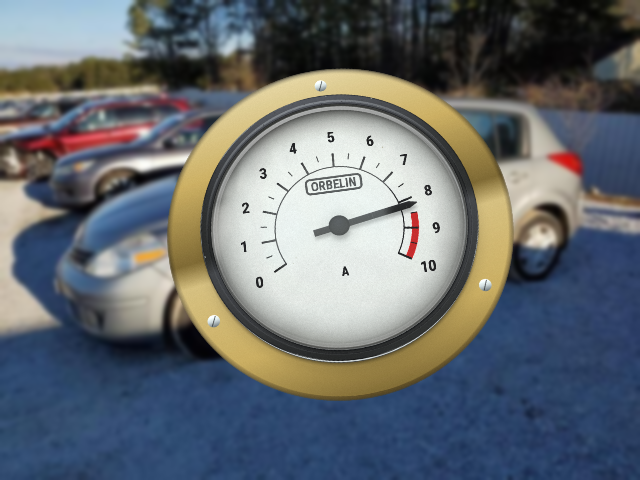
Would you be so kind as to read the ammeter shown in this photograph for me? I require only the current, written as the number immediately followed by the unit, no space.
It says 8.25A
